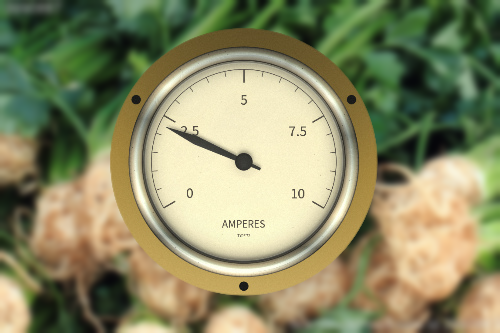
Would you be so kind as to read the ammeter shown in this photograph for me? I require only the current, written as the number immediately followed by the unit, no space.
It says 2.25A
